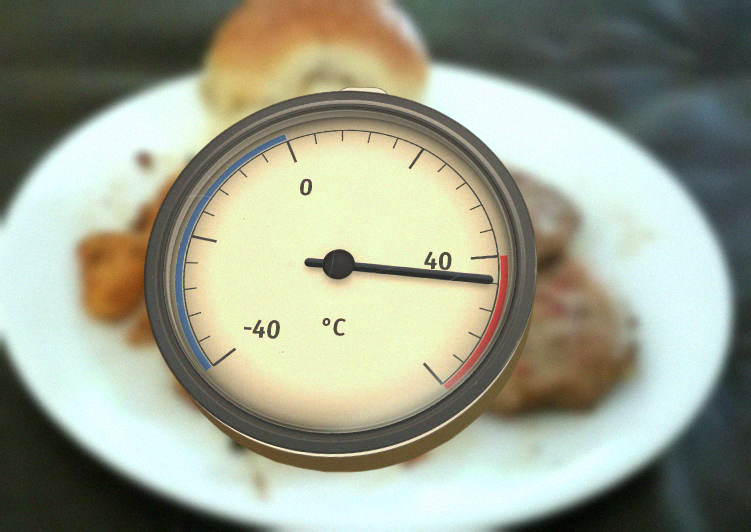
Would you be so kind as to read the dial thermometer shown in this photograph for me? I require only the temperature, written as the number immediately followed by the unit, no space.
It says 44°C
